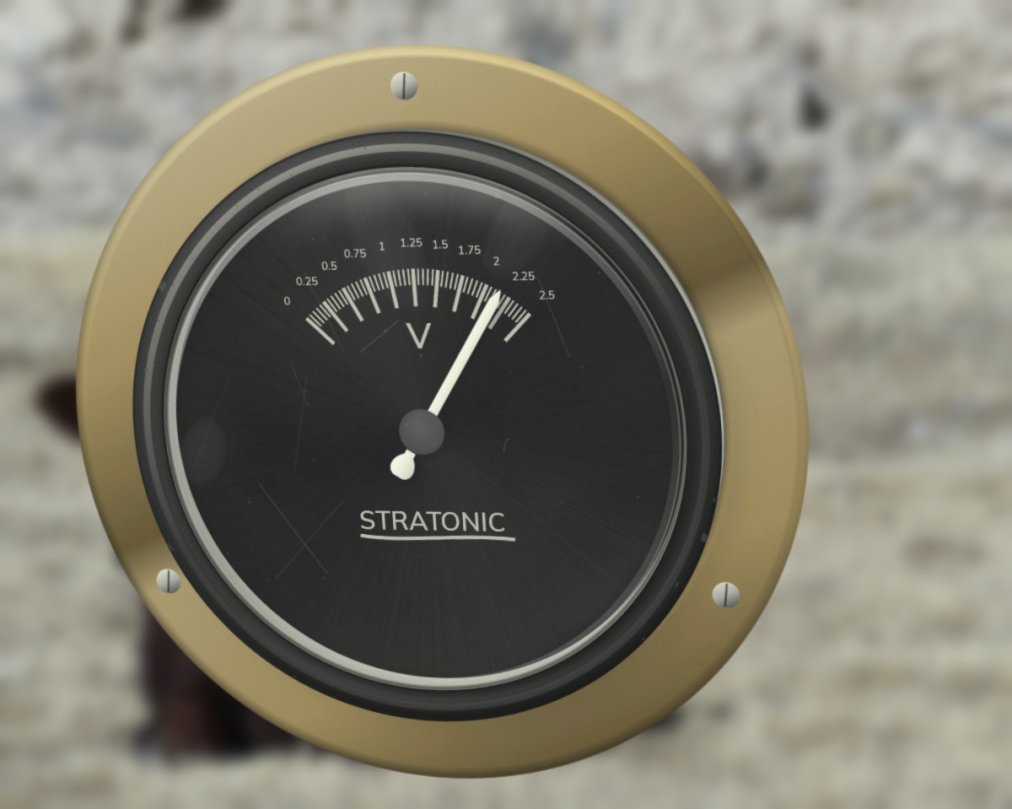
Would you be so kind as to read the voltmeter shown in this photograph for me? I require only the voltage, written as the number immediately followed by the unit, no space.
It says 2.15V
